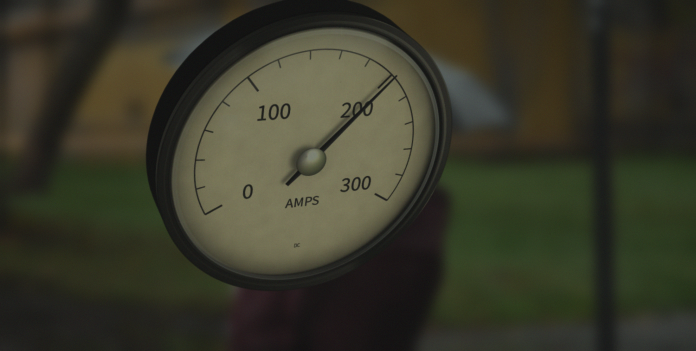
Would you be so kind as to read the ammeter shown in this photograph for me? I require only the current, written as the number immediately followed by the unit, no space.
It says 200A
